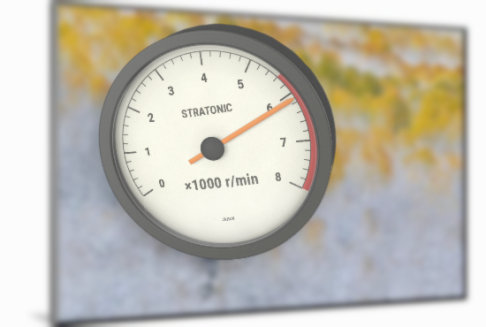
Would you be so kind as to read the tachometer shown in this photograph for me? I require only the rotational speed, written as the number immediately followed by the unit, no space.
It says 6100rpm
